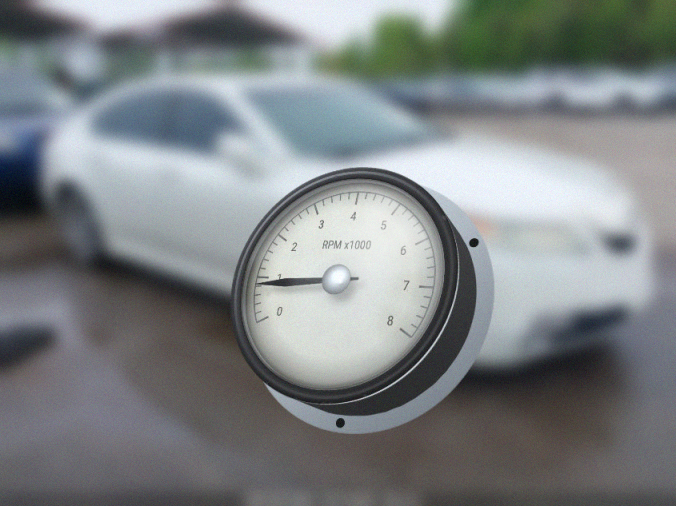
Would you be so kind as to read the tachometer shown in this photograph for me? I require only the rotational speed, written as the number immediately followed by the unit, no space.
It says 800rpm
